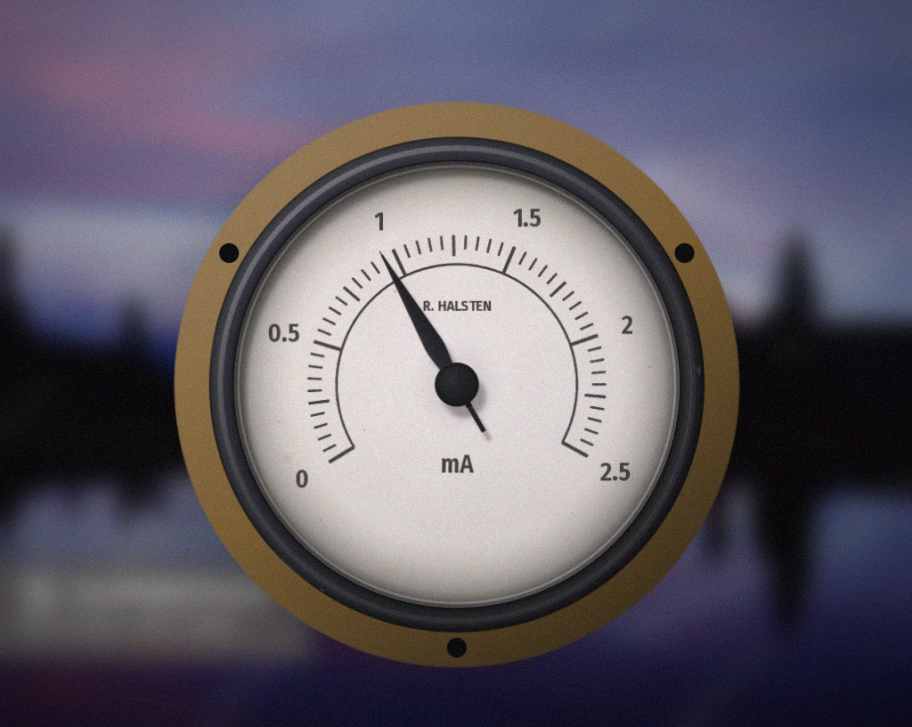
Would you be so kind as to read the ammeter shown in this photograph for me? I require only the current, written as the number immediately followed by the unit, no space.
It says 0.95mA
